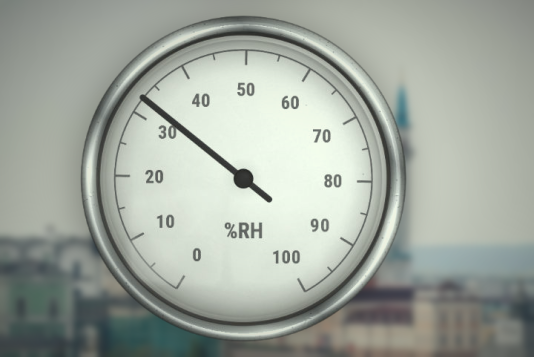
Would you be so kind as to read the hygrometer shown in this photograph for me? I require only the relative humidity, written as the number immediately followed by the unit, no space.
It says 32.5%
